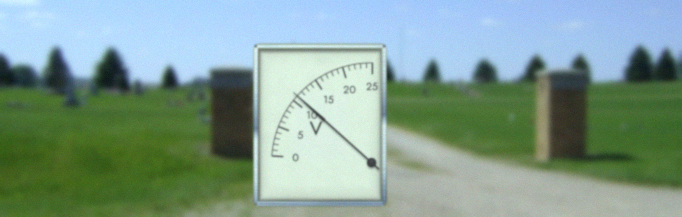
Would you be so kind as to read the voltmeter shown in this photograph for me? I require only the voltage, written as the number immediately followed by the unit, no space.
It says 11V
